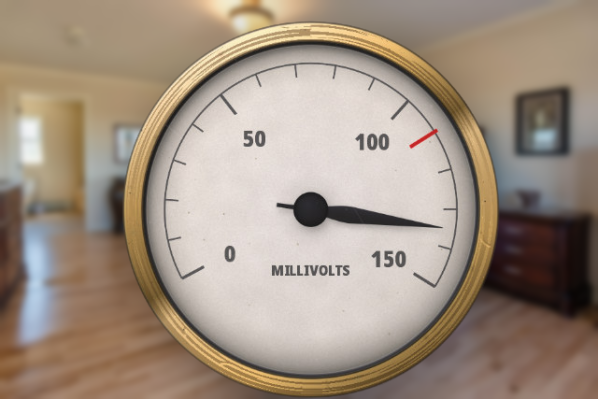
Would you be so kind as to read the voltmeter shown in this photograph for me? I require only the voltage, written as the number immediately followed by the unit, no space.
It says 135mV
